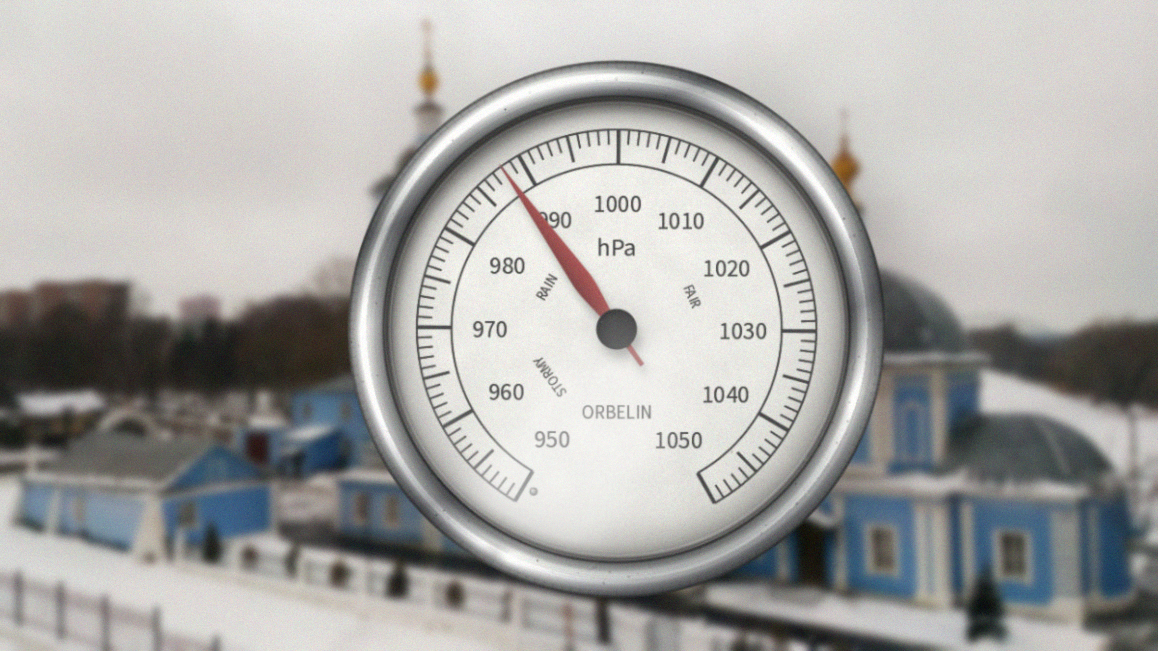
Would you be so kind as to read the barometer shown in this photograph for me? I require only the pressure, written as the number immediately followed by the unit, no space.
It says 988hPa
